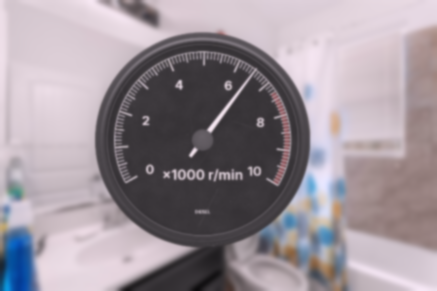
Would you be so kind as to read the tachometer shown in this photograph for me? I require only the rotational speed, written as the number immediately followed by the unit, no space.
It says 6500rpm
